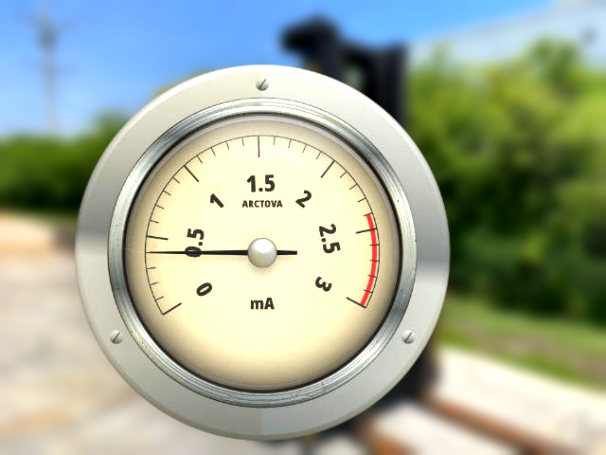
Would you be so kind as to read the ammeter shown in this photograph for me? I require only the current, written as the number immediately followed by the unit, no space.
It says 0.4mA
